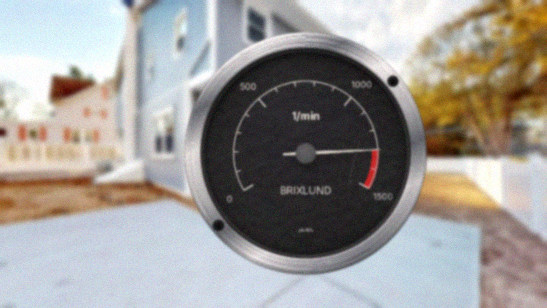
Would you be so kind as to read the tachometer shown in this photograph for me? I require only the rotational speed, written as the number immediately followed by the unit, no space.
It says 1300rpm
